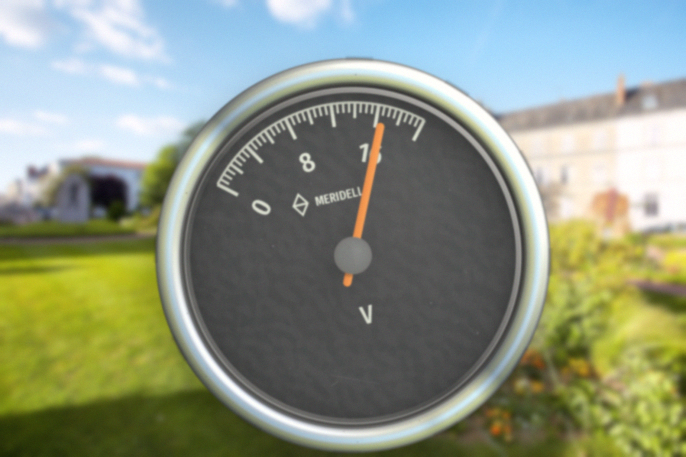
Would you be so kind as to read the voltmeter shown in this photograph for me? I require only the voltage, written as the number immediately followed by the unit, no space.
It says 16.5V
